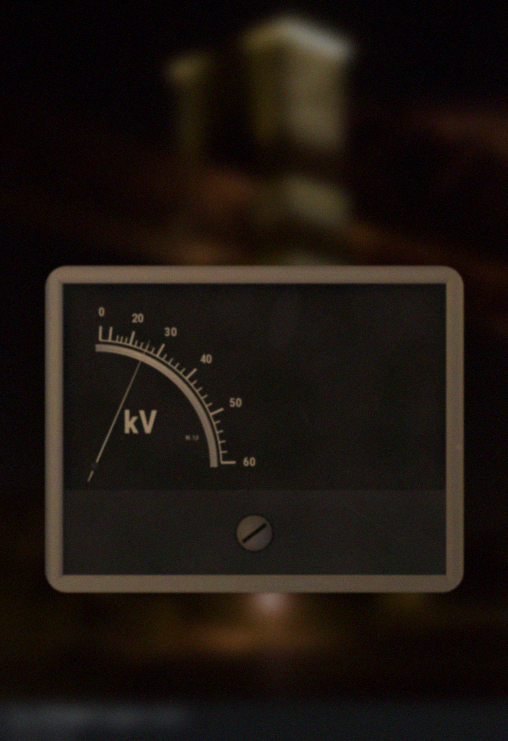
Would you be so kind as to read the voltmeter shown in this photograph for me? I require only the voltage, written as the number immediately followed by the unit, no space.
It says 26kV
